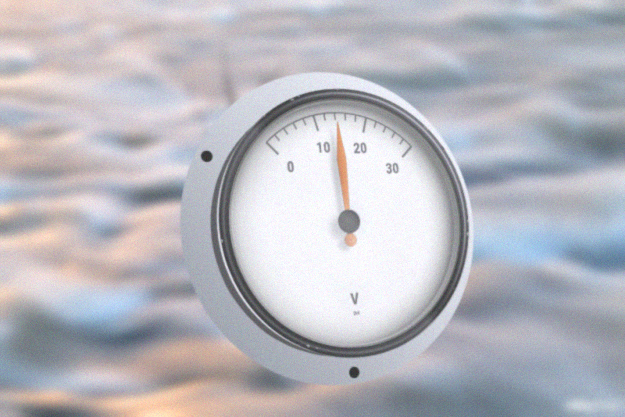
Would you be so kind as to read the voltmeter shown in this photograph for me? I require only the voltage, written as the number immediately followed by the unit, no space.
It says 14V
